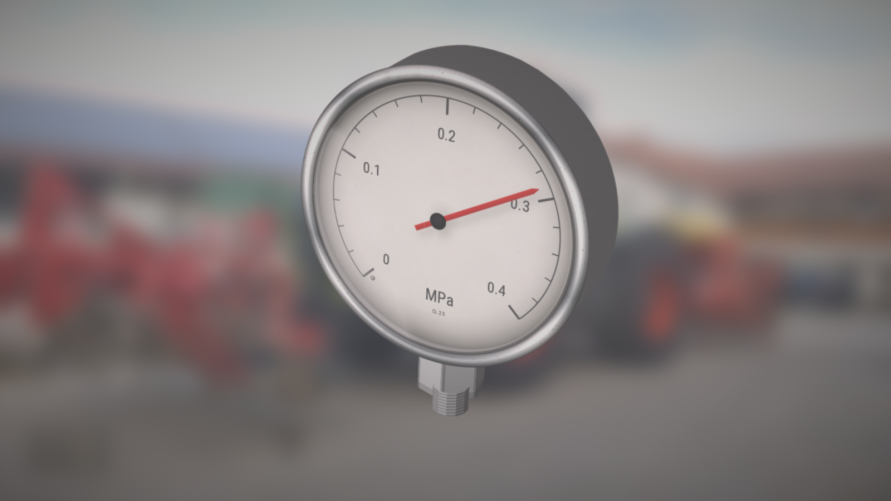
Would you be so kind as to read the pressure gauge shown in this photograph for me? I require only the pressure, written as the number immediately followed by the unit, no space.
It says 0.29MPa
